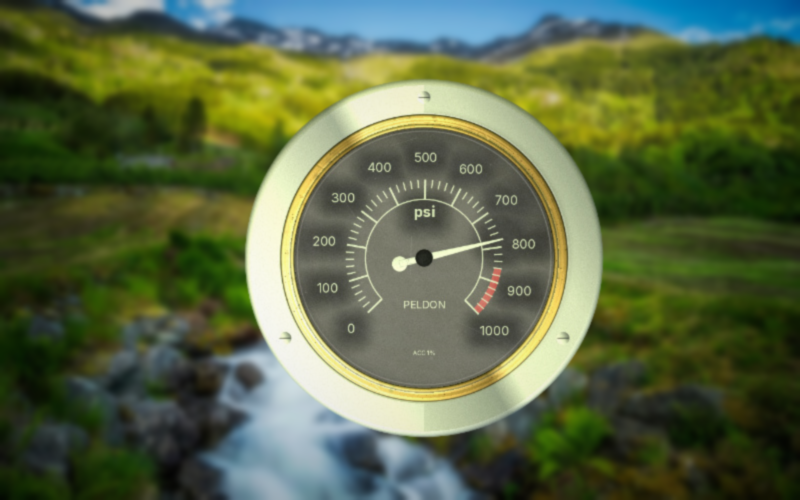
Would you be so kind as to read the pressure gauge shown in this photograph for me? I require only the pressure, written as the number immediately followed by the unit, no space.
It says 780psi
